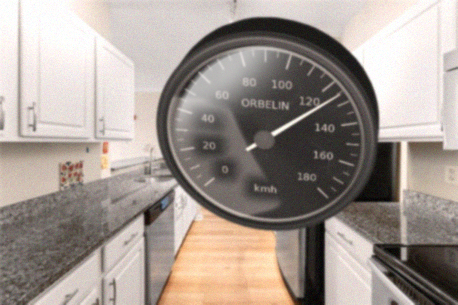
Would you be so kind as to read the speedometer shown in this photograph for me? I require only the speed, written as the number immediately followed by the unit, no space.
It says 125km/h
